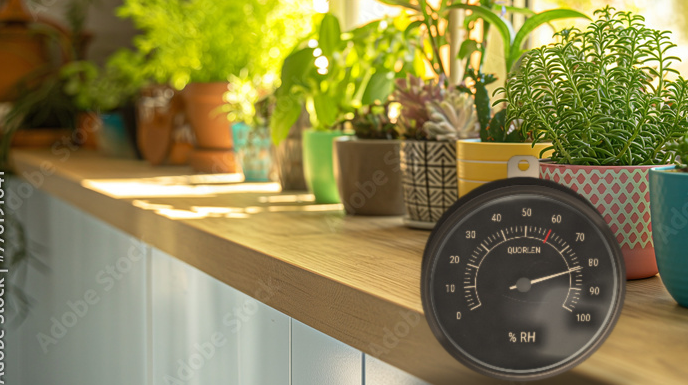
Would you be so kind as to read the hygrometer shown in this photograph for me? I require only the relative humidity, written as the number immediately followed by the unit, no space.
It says 80%
